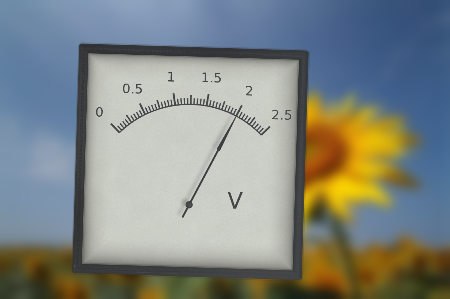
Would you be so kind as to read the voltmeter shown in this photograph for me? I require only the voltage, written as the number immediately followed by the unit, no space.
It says 2V
